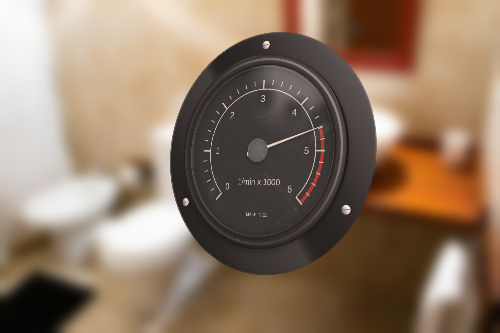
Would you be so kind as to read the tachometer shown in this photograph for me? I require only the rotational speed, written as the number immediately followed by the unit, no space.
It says 4600rpm
